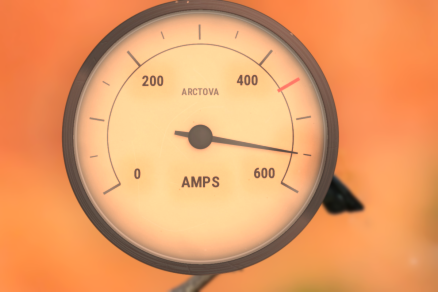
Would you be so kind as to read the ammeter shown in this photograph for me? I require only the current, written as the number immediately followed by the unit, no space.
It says 550A
